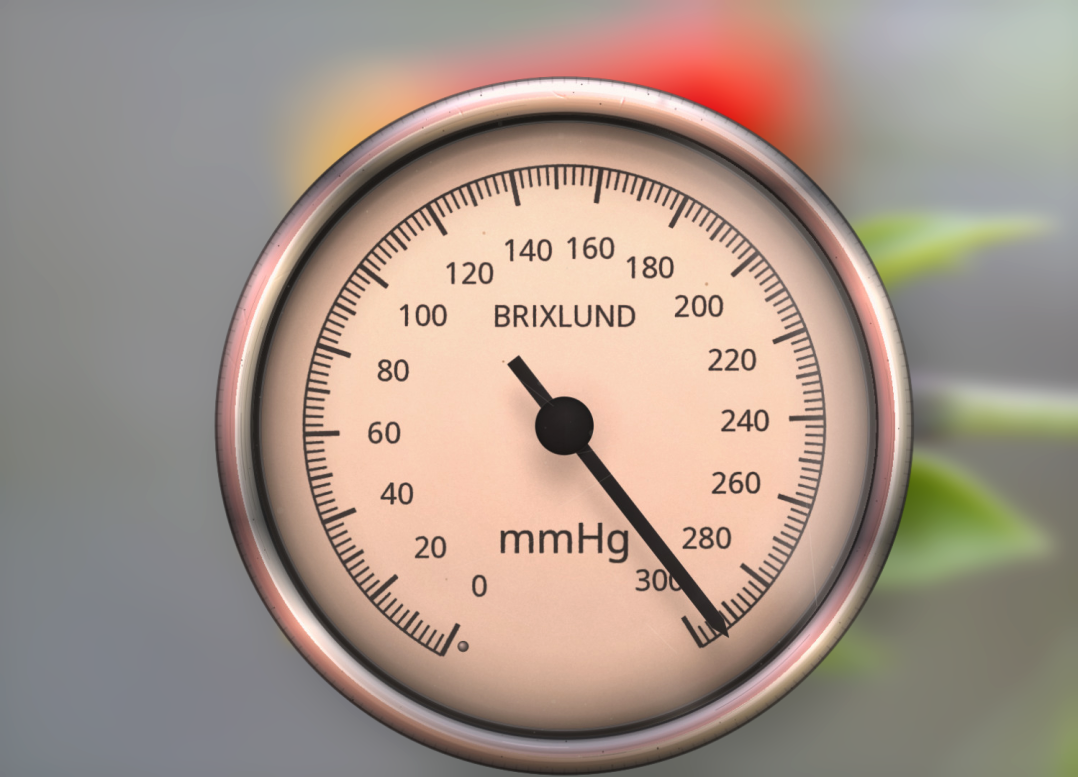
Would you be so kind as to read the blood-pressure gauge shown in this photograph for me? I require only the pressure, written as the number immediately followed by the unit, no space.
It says 294mmHg
